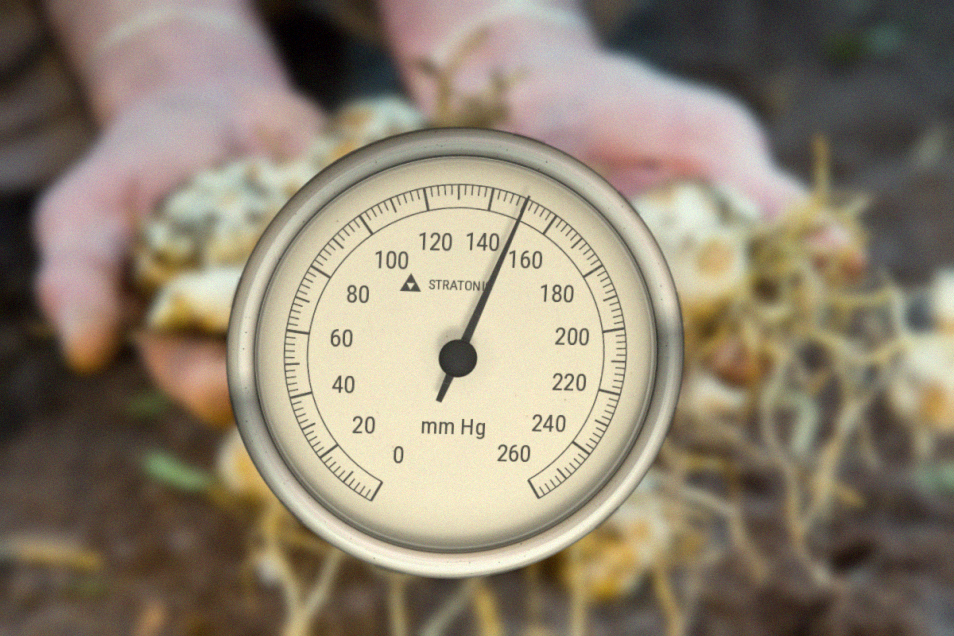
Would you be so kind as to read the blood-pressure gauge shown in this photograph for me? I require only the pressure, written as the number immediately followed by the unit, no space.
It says 150mmHg
